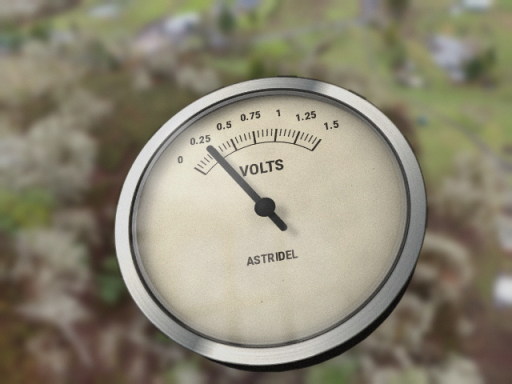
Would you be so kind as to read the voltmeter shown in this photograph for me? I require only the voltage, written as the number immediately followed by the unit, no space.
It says 0.25V
